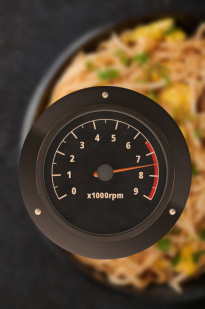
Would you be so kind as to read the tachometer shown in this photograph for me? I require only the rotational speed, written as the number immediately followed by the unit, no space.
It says 7500rpm
